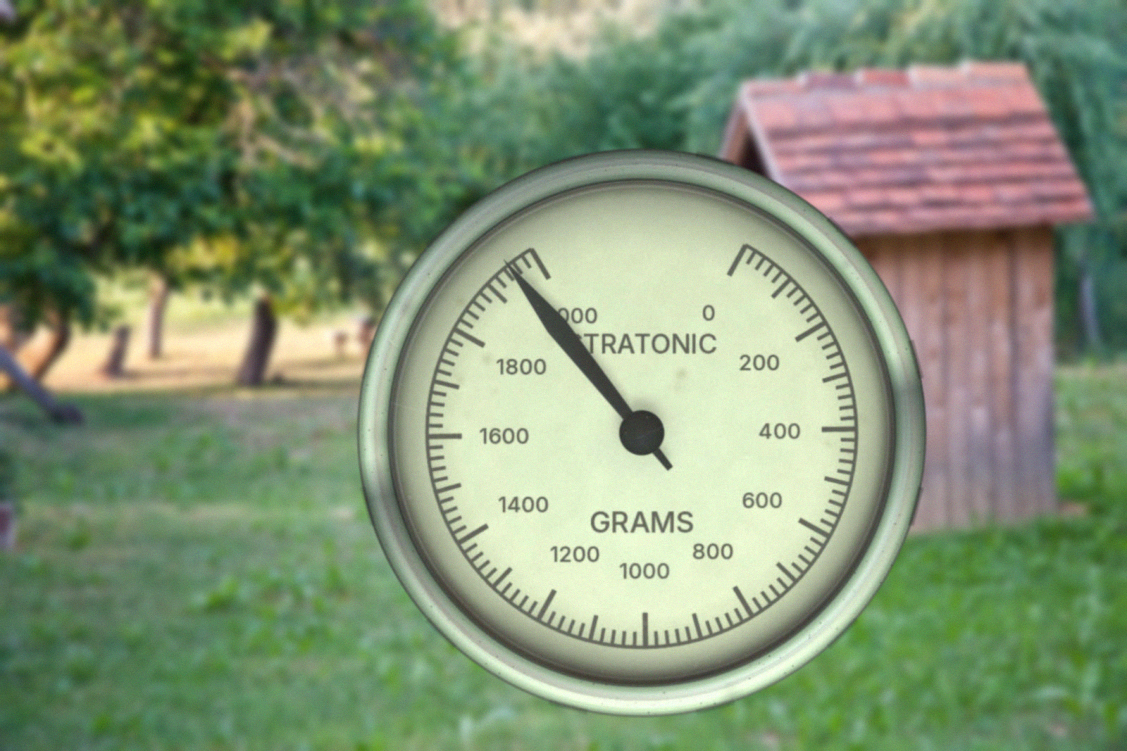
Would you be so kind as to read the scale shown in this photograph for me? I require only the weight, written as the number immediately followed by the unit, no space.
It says 1950g
